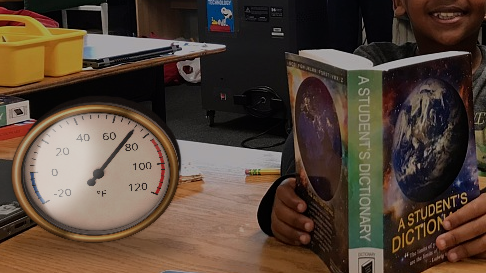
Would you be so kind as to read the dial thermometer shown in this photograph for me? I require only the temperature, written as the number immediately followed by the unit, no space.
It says 72°F
